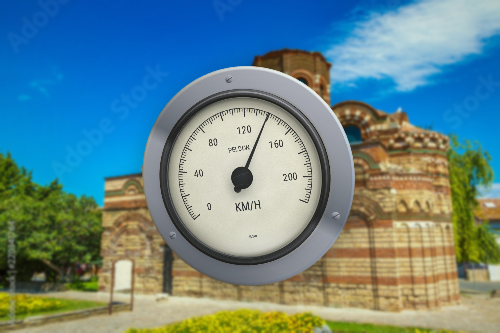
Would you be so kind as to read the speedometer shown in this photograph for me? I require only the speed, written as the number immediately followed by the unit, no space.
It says 140km/h
